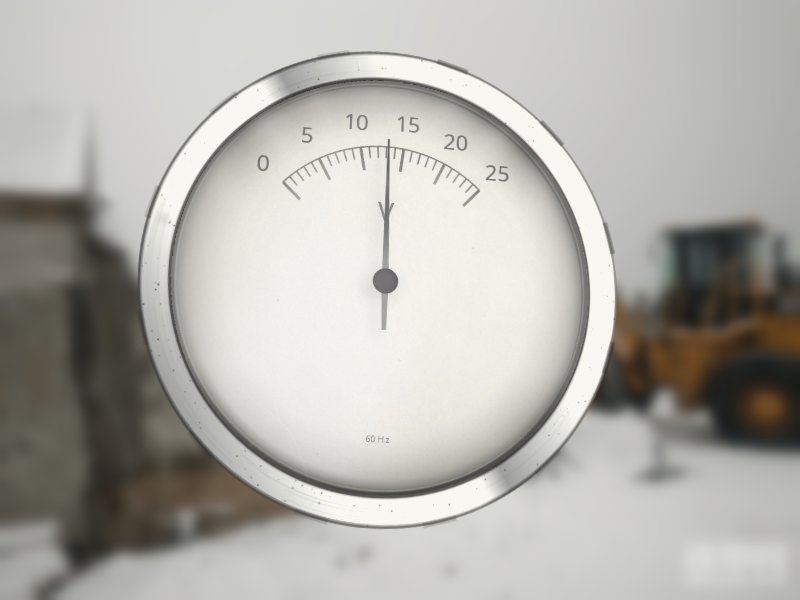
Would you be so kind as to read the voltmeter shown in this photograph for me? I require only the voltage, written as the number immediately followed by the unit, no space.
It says 13V
